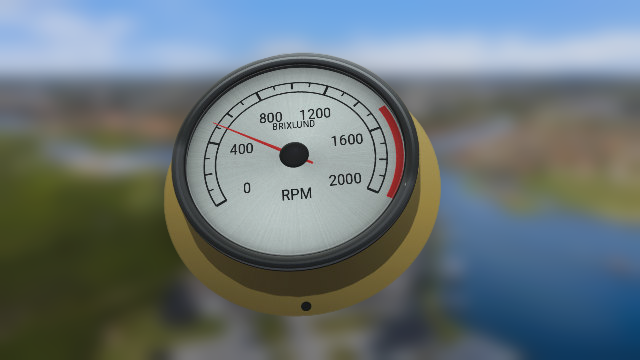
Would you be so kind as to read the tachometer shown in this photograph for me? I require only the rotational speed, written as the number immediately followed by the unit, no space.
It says 500rpm
